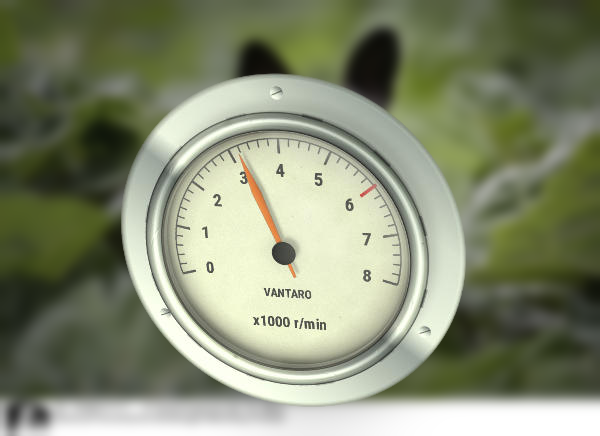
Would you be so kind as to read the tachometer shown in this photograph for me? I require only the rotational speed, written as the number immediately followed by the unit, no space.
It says 3200rpm
